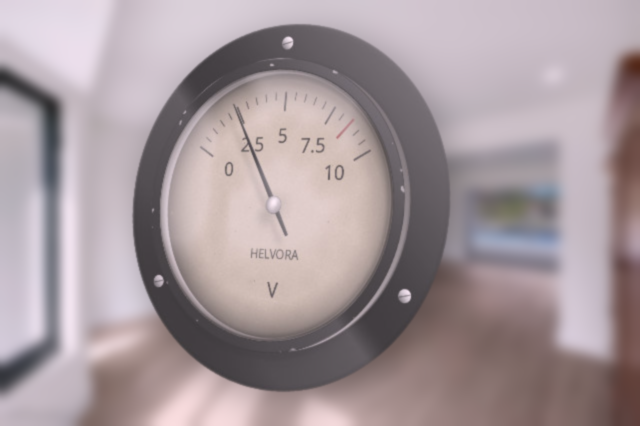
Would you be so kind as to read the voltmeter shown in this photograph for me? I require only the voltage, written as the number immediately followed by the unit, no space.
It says 2.5V
